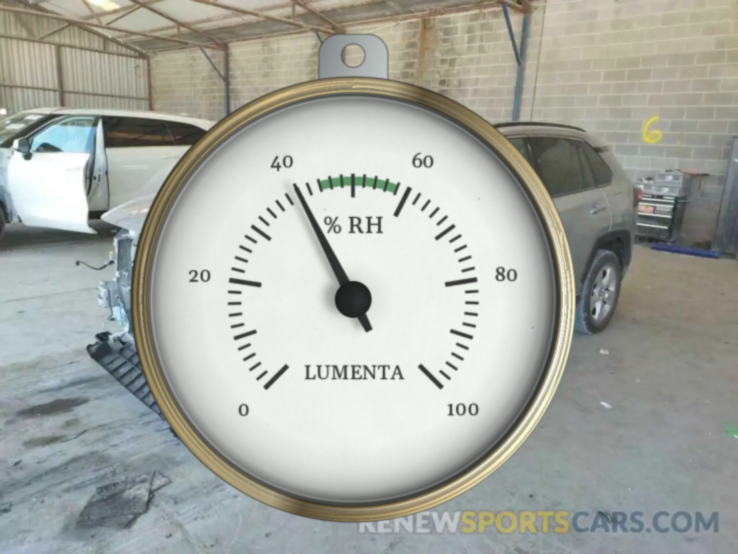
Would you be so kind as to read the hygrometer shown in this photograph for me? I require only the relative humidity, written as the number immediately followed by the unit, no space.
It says 40%
